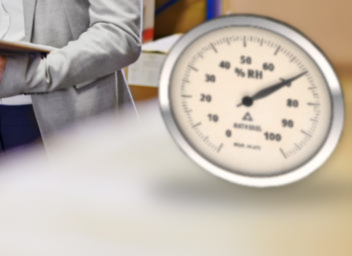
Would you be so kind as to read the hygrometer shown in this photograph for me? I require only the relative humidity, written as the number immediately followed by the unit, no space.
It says 70%
